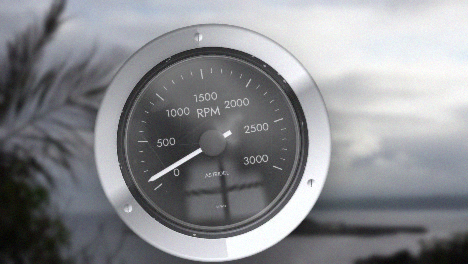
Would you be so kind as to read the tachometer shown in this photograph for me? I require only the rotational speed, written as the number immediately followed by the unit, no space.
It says 100rpm
